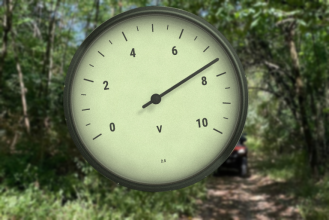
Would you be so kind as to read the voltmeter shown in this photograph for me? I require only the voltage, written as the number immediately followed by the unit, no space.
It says 7.5V
